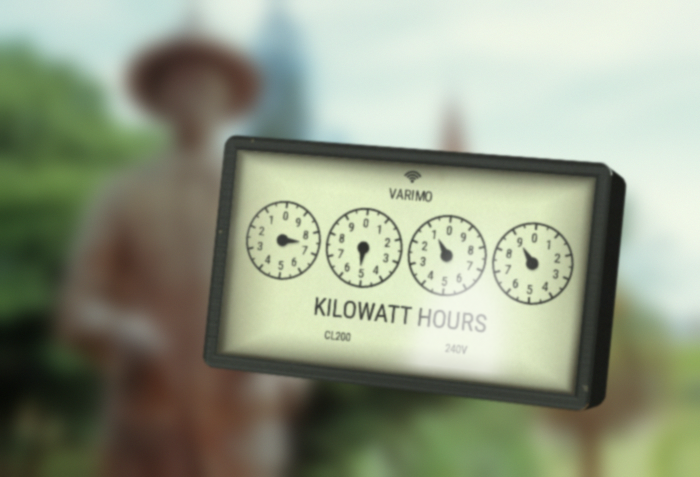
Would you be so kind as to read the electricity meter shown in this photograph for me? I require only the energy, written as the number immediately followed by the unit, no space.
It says 7509kWh
